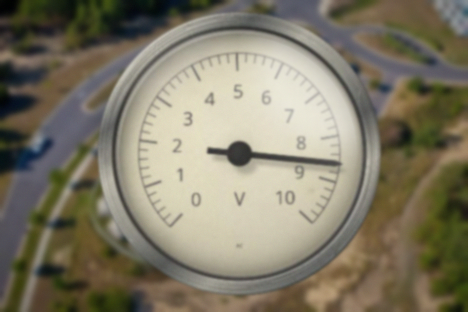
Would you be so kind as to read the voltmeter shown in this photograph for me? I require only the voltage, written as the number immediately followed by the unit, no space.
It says 8.6V
